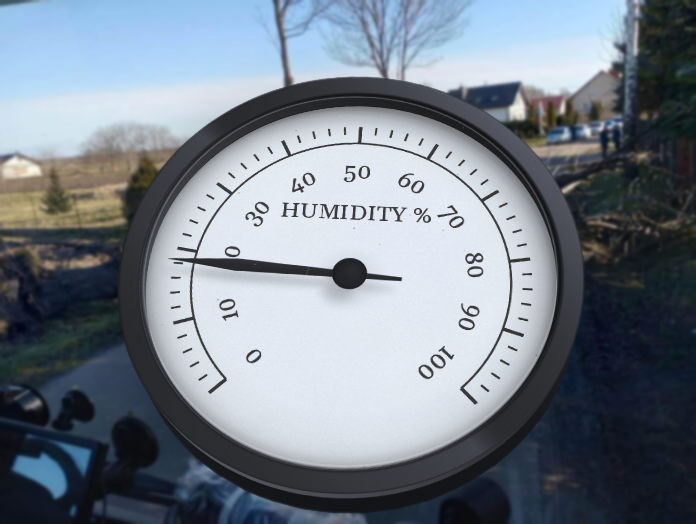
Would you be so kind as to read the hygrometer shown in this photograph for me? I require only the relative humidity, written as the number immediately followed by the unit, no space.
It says 18%
